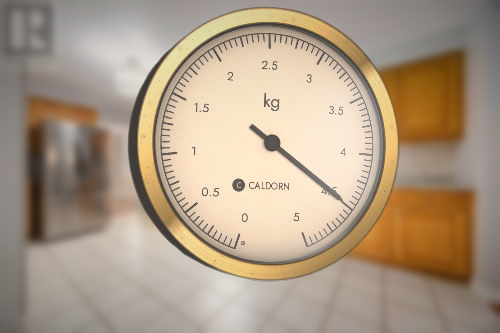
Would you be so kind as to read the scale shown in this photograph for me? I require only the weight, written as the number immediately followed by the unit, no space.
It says 4.5kg
